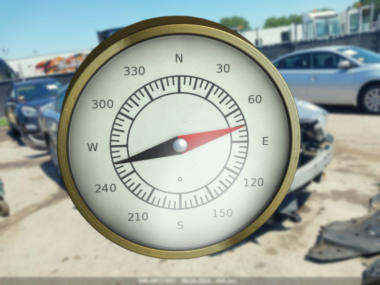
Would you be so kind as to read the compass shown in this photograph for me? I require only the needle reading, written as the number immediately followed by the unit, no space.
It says 75°
